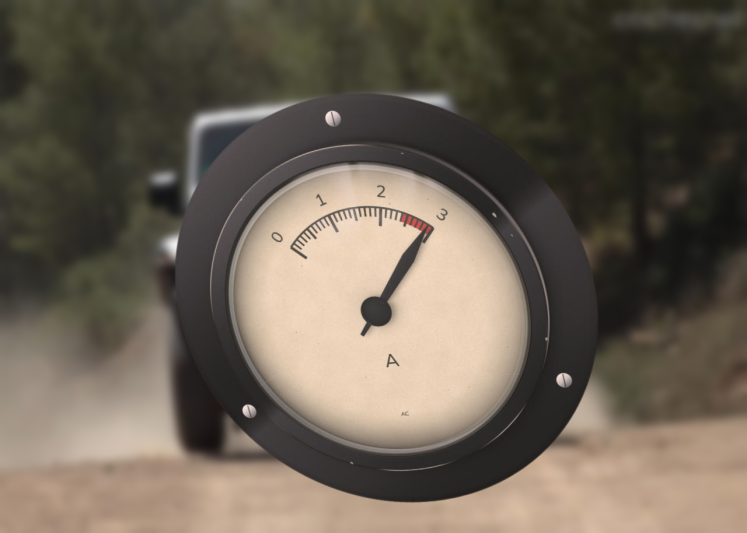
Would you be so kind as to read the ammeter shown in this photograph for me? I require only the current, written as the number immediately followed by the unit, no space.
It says 2.9A
